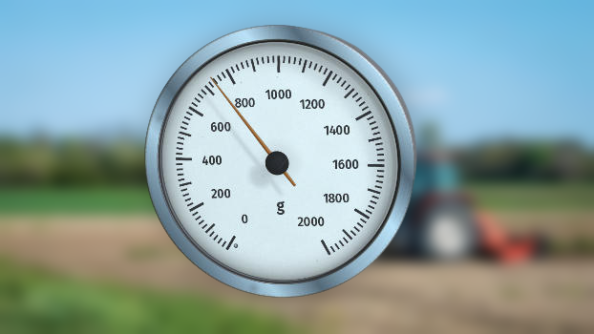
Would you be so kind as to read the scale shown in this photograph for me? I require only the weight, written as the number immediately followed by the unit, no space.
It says 740g
